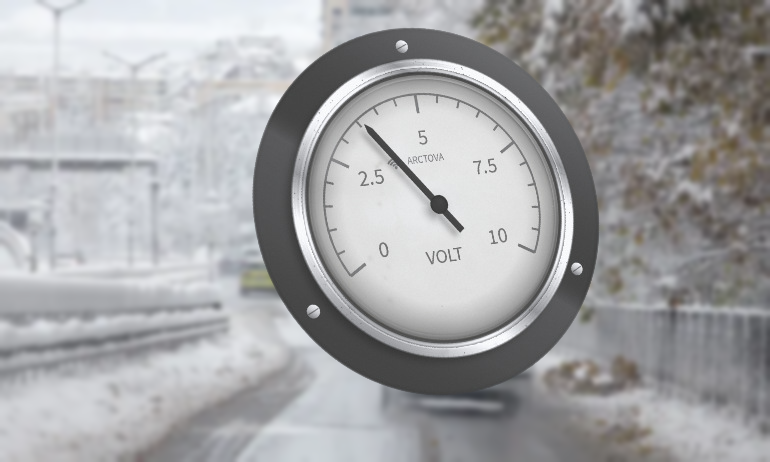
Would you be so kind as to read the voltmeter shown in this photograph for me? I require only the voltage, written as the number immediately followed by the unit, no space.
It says 3.5V
